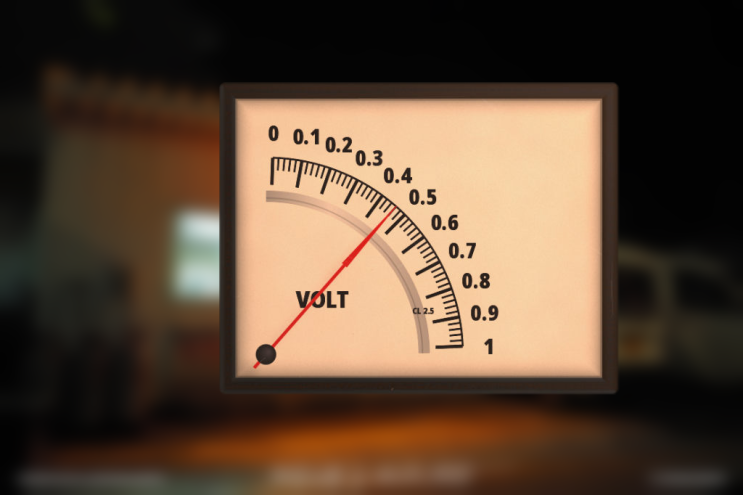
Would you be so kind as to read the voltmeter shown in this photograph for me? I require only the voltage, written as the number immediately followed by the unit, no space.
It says 0.46V
